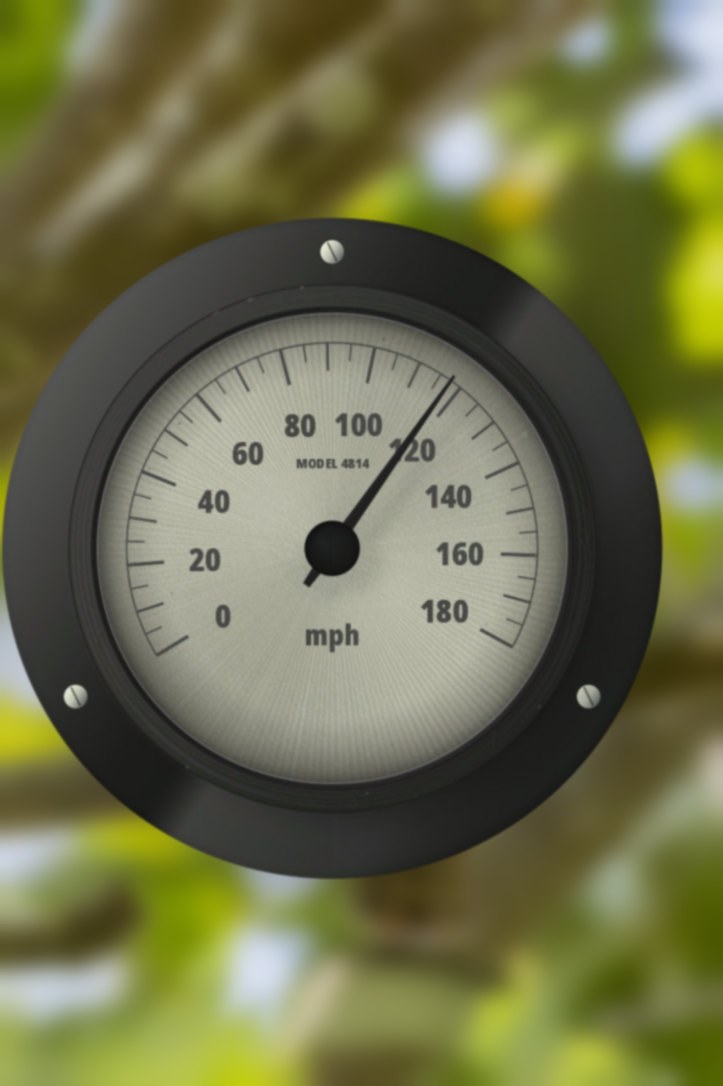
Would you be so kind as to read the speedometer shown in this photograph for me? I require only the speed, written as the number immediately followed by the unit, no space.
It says 117.5mph
